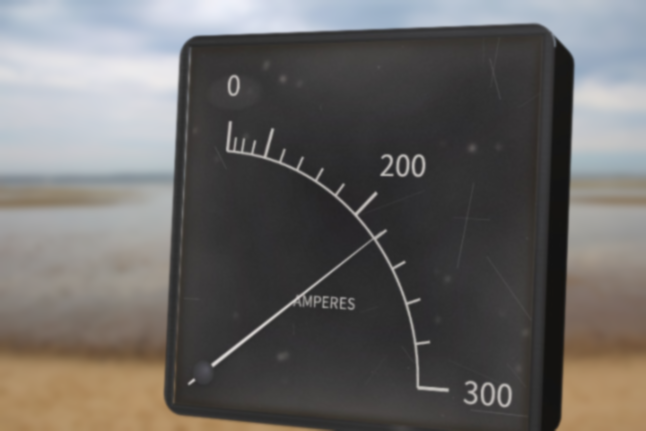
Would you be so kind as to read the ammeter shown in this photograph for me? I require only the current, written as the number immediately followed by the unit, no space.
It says 220A
